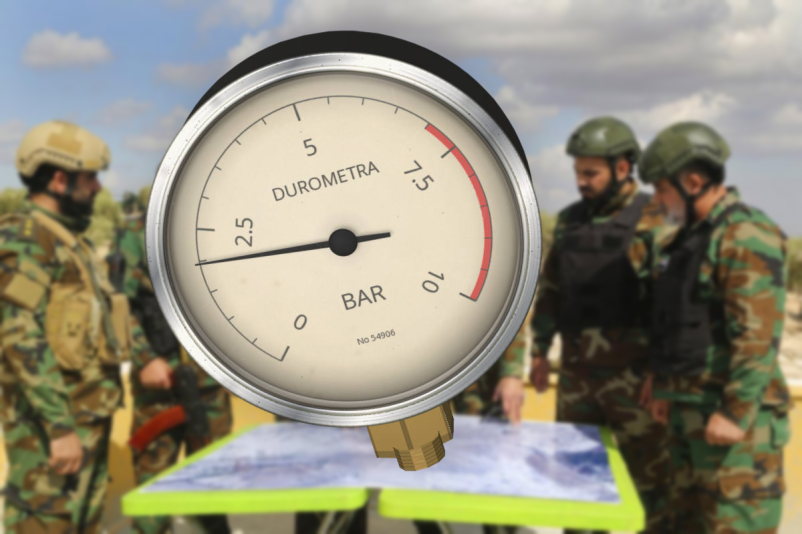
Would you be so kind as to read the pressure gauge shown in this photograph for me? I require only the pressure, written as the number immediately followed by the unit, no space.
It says 2bar
